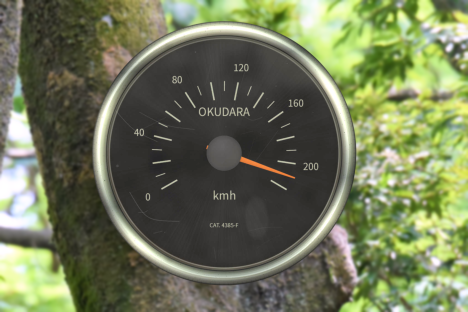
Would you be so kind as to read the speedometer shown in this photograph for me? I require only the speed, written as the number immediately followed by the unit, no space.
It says 210km/h
